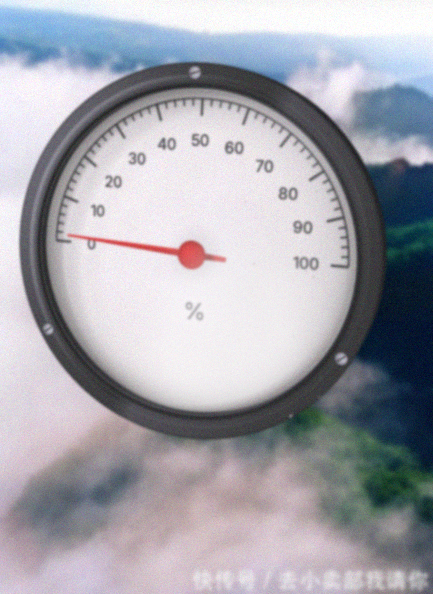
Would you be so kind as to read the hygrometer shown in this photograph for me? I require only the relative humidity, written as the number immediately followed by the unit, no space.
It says 2%
